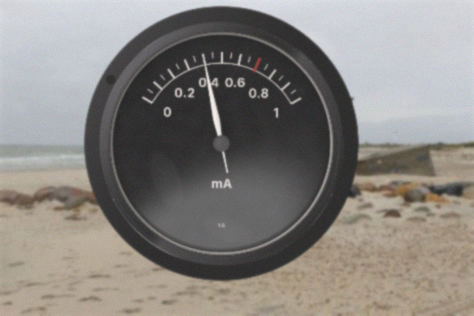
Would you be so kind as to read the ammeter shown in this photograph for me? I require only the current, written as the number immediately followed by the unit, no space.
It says 0.4mA
